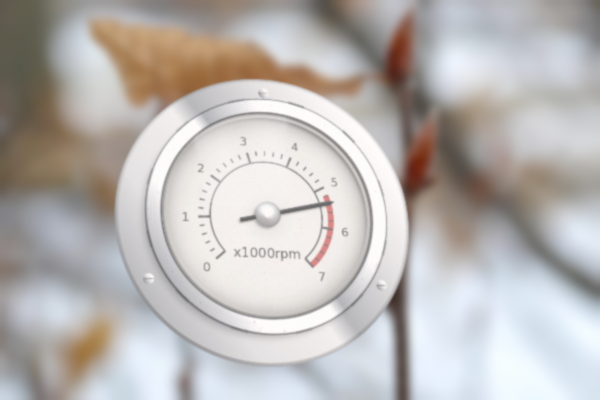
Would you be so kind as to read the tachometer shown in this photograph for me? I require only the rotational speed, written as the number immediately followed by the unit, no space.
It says 5400rpm
